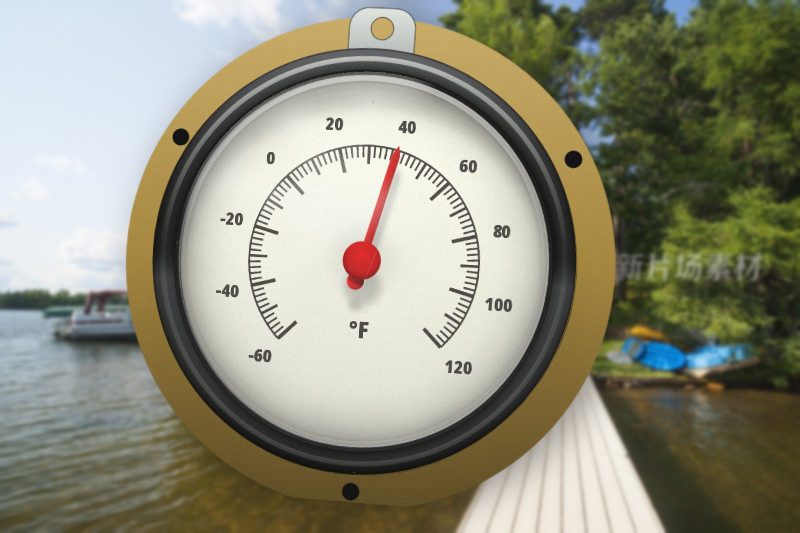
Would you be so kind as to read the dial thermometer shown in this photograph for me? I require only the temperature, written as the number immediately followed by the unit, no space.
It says 40°F
